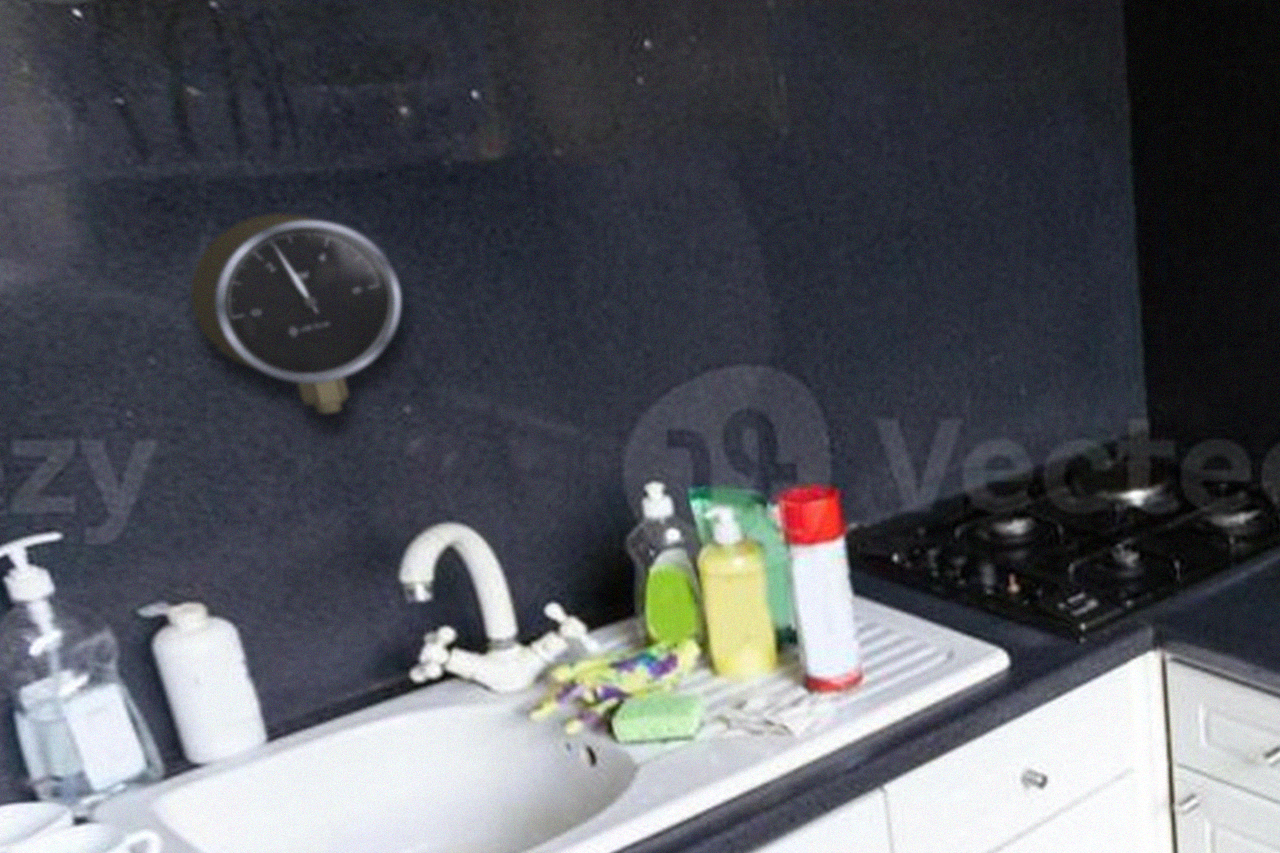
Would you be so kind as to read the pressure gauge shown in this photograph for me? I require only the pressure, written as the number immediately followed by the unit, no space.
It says 2.5bar
